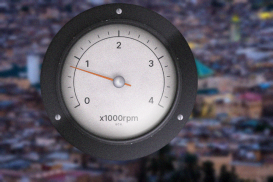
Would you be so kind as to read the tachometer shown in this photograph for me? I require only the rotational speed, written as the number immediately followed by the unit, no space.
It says 800rpm
